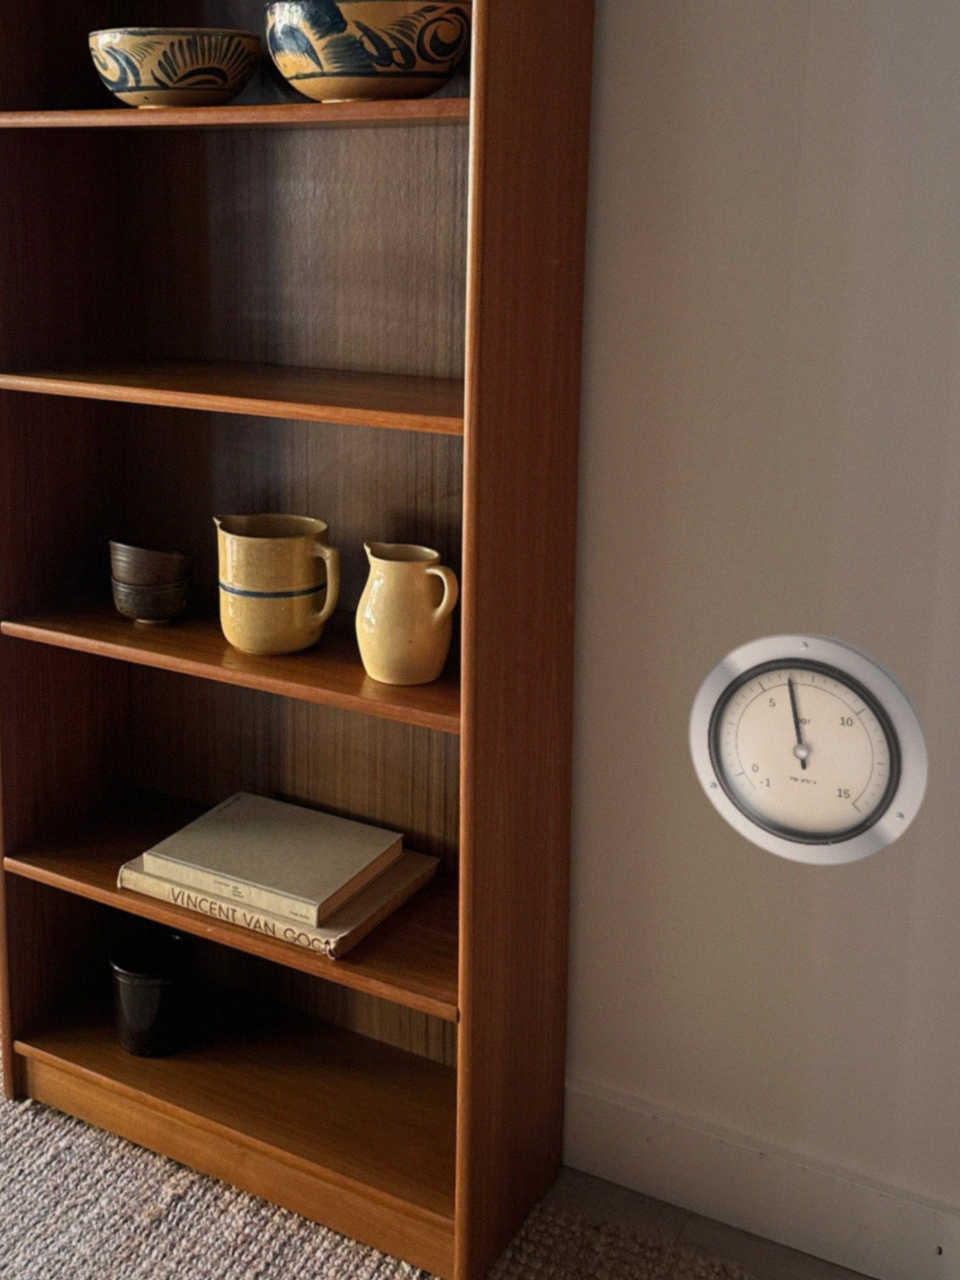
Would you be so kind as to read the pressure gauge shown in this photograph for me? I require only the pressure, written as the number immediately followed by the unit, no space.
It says 6.5bar
